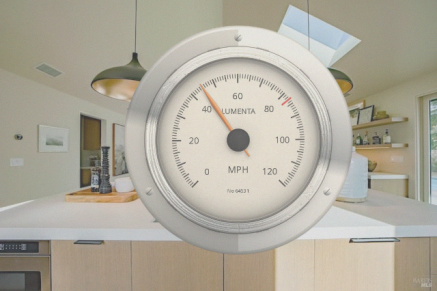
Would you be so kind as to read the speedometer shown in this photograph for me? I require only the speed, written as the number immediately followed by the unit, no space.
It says 45mph
